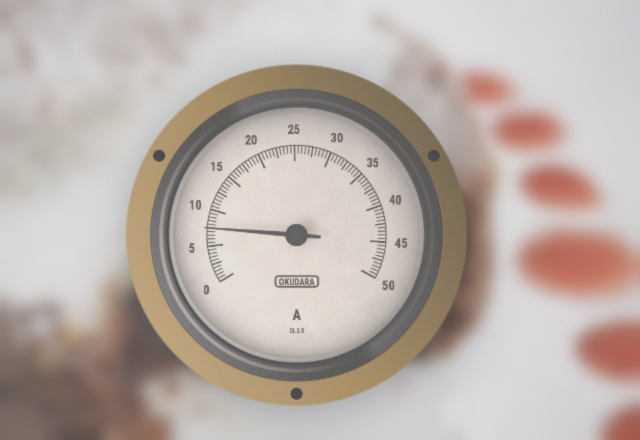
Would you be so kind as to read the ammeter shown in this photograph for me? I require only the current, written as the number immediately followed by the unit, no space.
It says 7.5A
